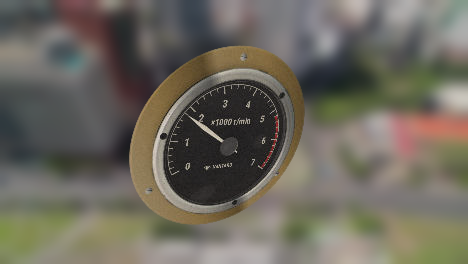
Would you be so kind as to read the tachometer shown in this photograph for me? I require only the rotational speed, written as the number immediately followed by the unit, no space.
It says 1800rpm
